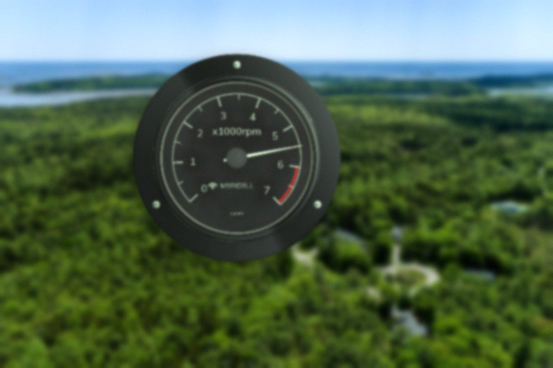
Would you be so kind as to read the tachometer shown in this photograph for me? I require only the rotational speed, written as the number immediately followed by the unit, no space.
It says 5500rpm
